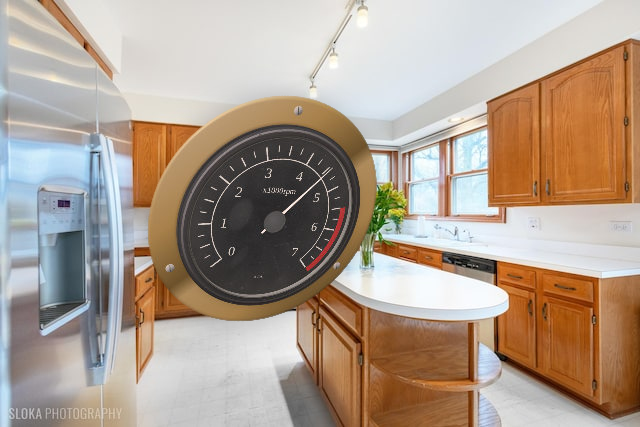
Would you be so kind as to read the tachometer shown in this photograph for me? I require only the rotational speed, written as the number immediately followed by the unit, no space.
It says 4500rpm
